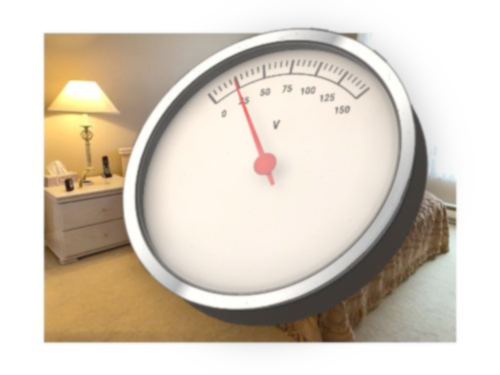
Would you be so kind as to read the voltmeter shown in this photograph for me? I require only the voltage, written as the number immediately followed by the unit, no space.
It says 25V
